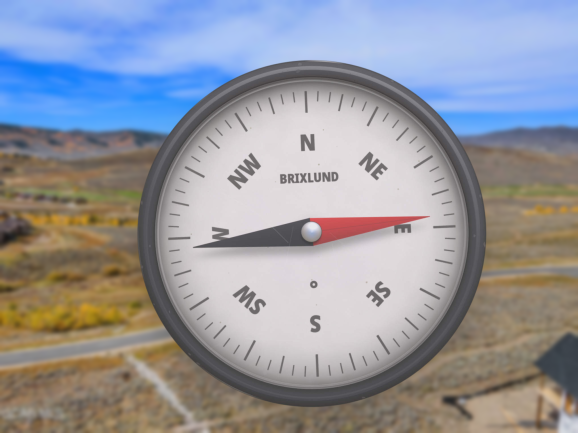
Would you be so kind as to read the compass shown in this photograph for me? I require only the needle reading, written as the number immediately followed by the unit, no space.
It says 85°
